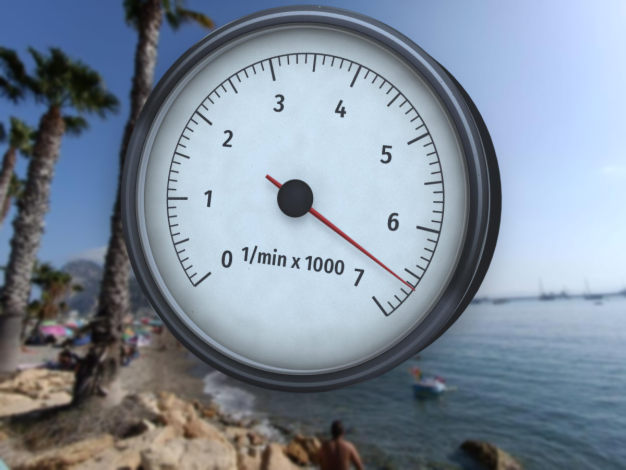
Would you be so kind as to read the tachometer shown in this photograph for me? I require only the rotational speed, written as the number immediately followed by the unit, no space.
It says 6600rpm
